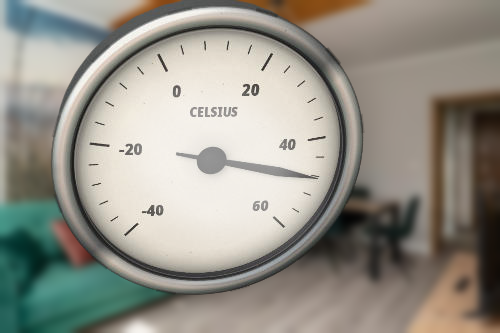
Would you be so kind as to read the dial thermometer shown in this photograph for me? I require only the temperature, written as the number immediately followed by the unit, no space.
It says 48°C
